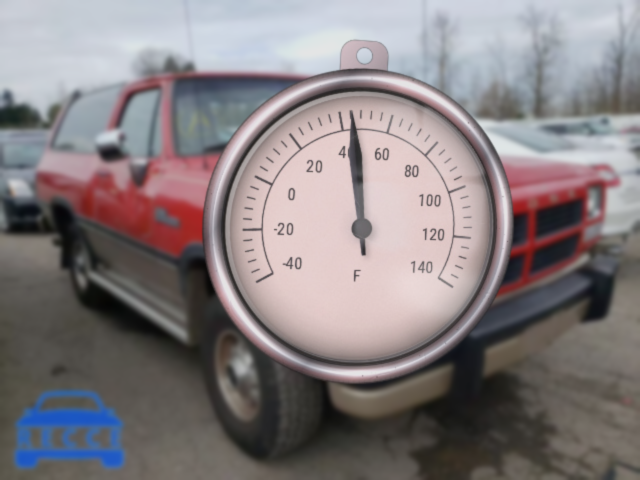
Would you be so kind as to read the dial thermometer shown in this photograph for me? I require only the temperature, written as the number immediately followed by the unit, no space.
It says 44°F
